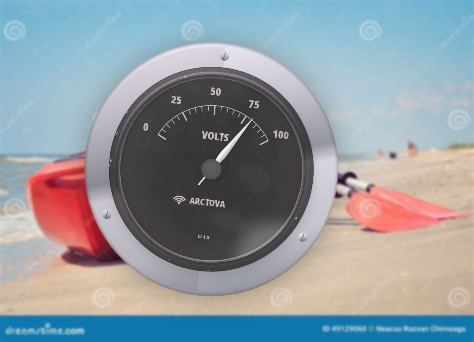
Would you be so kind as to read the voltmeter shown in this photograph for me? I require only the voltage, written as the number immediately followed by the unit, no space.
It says 80V
